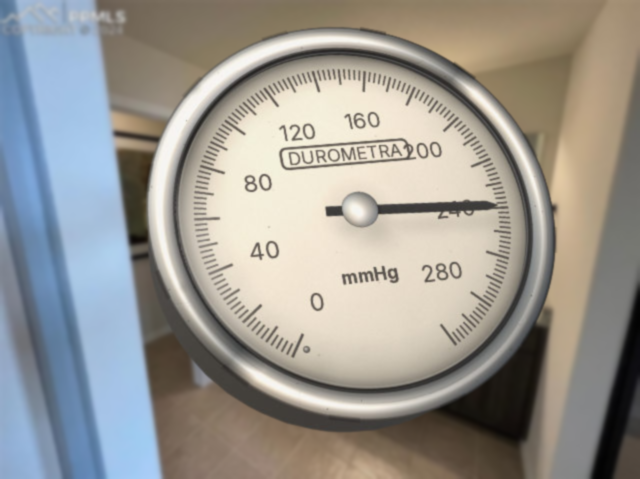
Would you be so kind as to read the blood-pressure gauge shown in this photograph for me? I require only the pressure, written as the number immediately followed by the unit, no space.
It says 240mmHg
